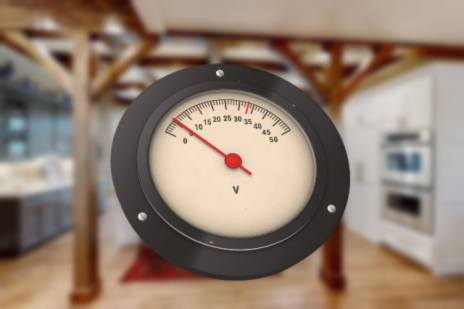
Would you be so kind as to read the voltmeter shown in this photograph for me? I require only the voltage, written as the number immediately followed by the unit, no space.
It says 5V
